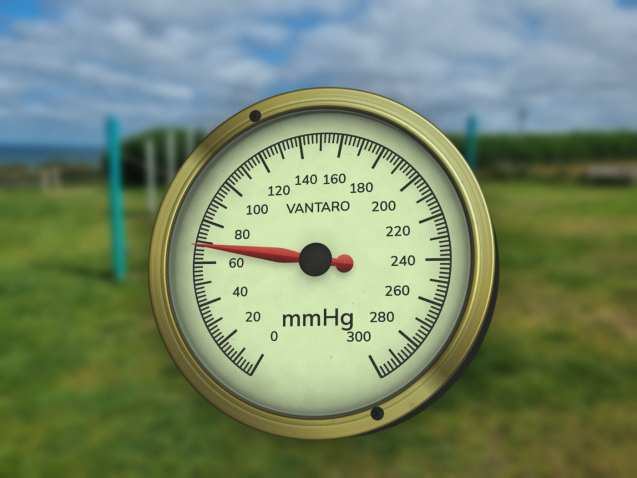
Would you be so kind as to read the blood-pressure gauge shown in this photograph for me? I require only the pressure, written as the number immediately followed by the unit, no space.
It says 68mmHg
